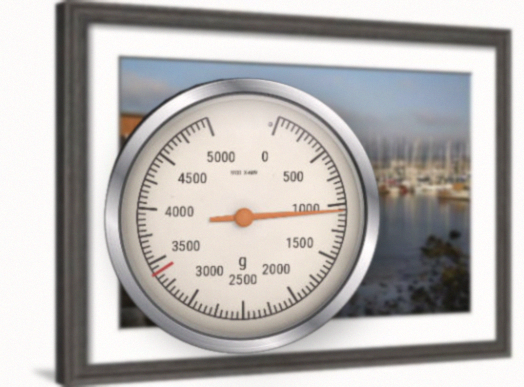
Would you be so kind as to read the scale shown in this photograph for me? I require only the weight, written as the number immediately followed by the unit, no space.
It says 1050g
